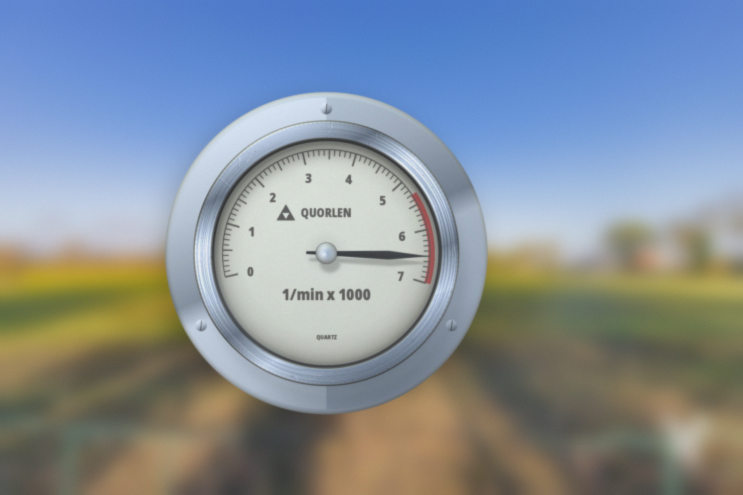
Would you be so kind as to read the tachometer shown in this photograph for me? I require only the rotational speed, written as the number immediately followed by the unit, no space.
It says 6500rpm
